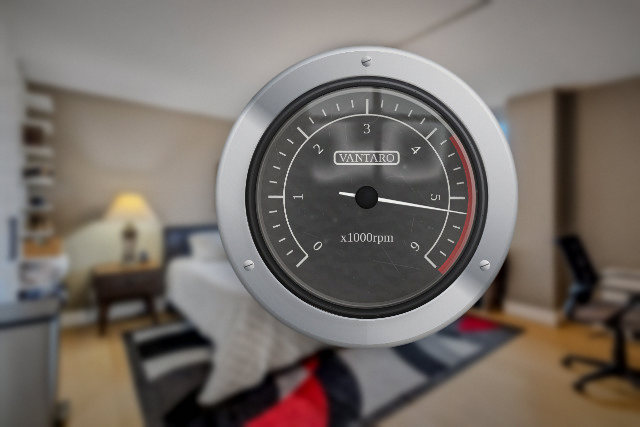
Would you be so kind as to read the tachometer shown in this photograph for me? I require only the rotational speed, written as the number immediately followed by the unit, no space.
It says 5200rpm
